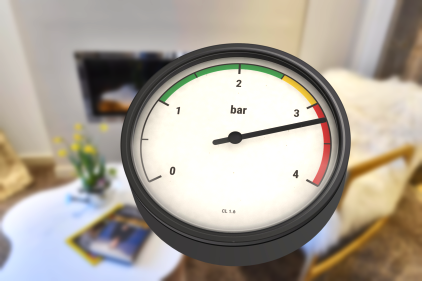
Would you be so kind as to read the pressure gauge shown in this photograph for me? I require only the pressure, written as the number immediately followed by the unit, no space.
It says 3.25bar
